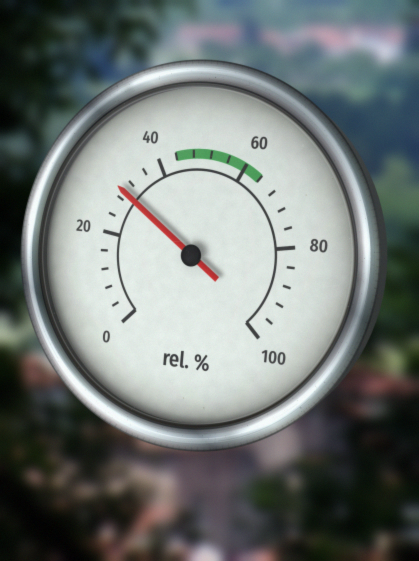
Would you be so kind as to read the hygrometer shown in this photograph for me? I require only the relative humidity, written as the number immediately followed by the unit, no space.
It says 30%
